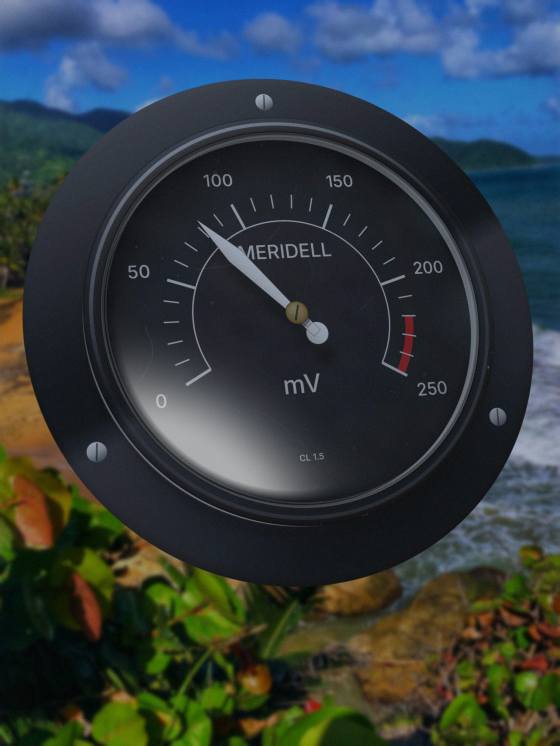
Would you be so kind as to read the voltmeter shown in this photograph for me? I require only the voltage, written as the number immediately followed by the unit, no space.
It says 80mV
